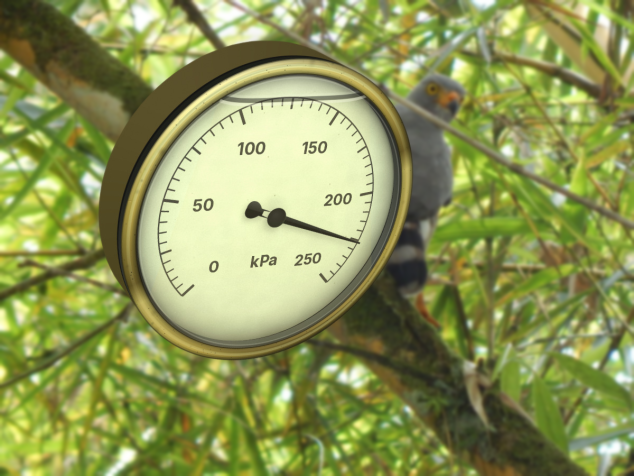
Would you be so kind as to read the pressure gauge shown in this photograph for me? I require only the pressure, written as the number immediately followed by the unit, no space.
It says 225kPa
